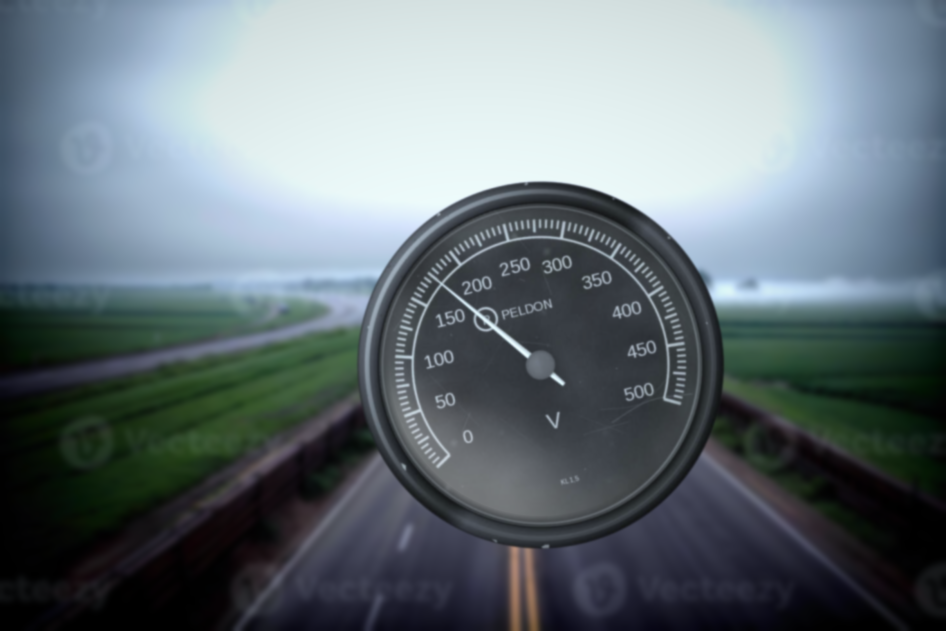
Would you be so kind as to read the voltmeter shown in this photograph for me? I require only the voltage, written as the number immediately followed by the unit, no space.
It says 175V
